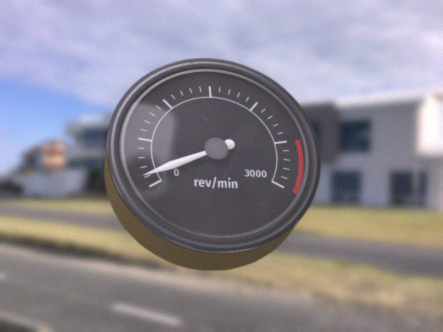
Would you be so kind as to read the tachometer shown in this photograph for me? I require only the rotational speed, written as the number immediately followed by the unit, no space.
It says 100rpm
